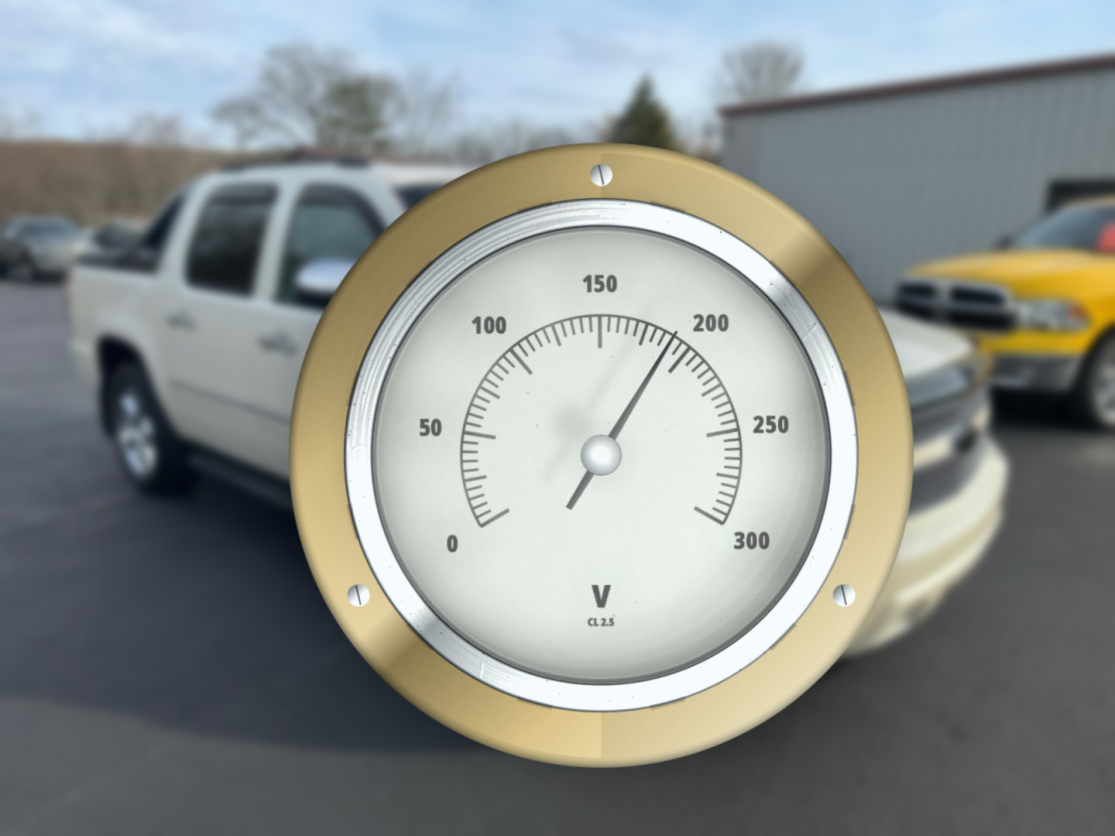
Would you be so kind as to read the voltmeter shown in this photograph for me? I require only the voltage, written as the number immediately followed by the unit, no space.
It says 190V
